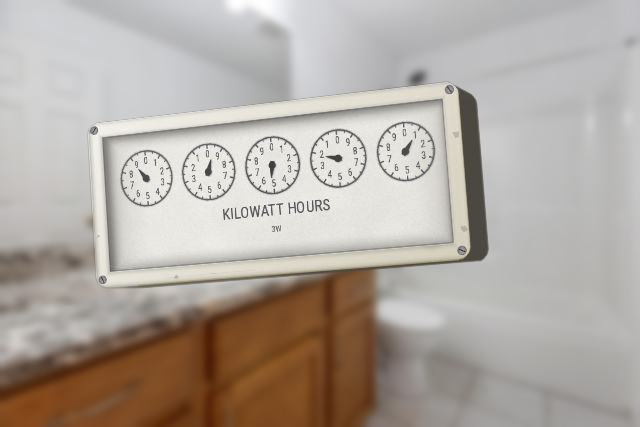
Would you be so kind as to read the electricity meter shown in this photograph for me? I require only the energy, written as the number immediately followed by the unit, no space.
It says 89521kWh
